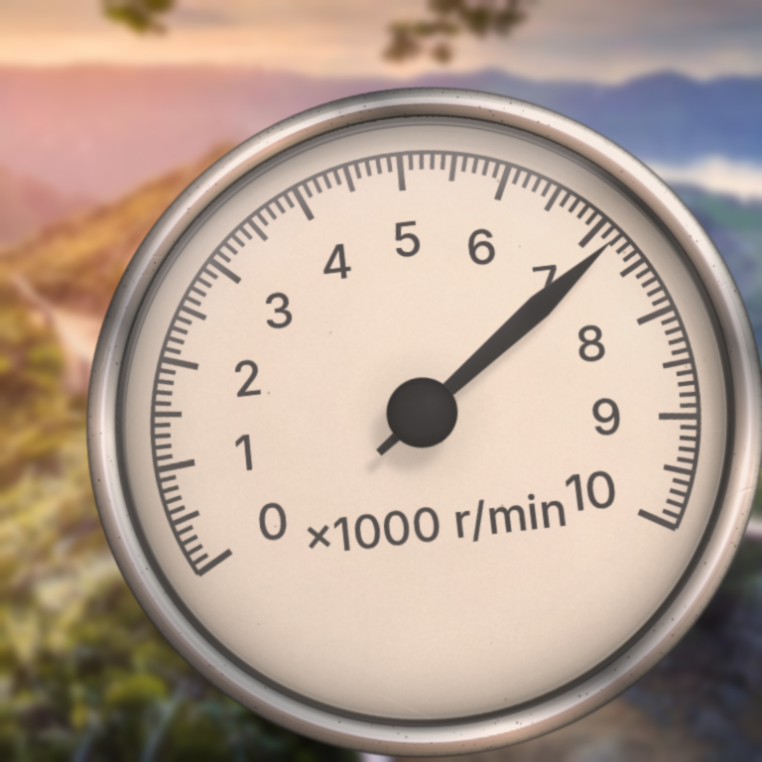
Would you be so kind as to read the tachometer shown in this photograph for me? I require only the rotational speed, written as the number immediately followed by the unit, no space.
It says 7200rpm
